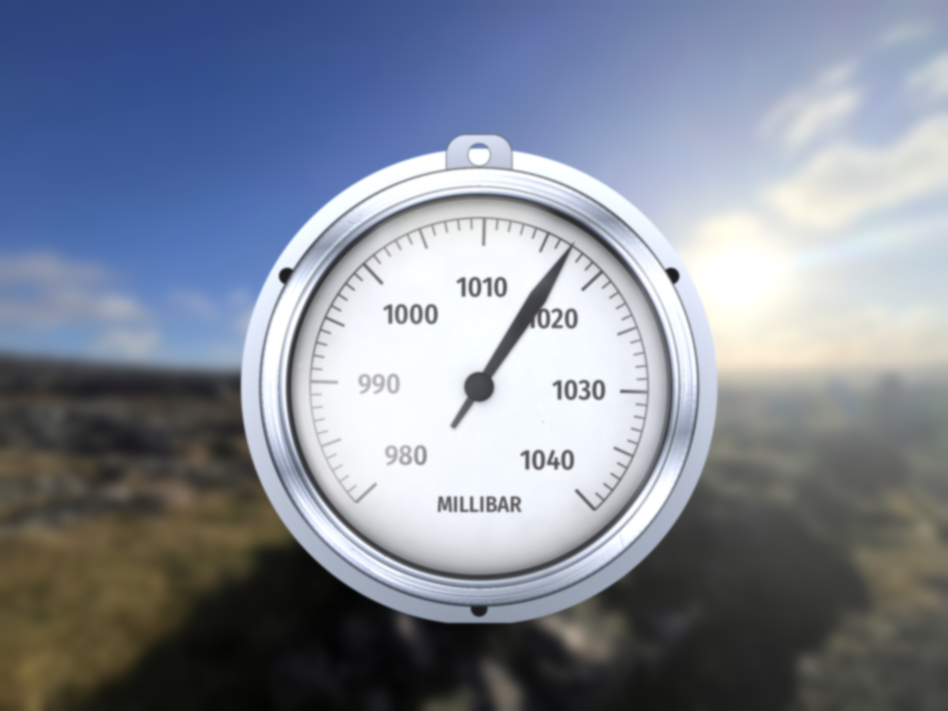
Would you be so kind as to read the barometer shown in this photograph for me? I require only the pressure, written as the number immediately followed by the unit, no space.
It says 1017mbar
